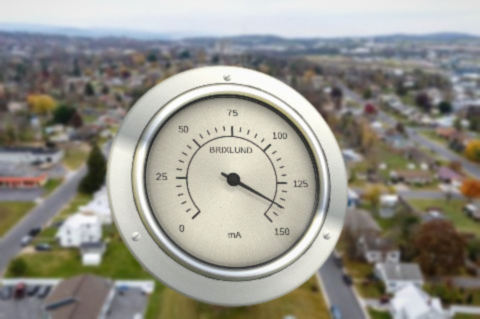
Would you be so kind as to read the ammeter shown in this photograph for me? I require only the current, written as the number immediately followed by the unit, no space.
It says 140mA
